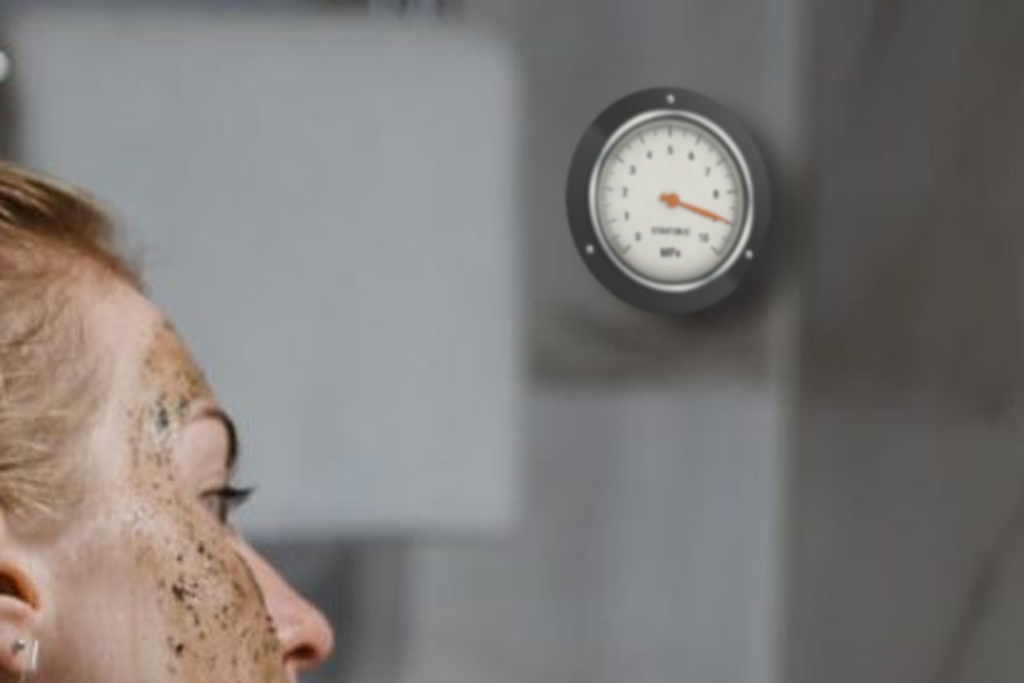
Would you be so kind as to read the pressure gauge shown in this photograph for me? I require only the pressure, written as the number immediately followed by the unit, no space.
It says 9MPa
